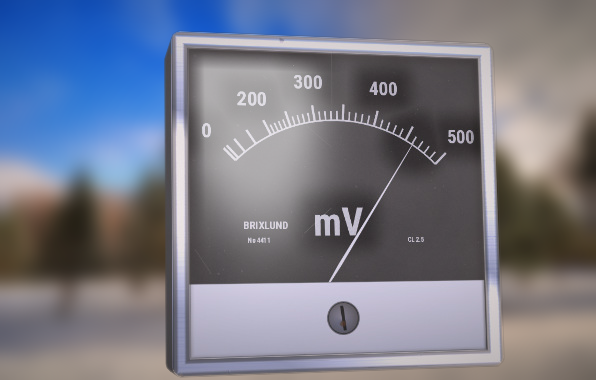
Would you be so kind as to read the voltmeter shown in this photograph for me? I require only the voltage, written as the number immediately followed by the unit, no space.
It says 460mV
